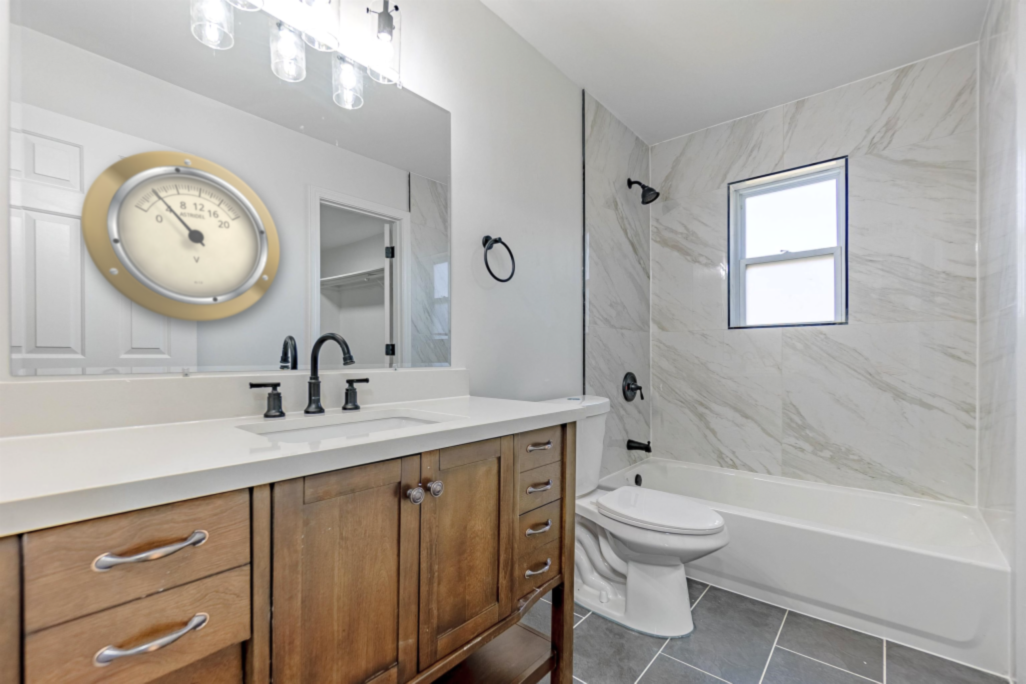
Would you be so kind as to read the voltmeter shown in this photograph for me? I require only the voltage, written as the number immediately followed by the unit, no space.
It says 4V
